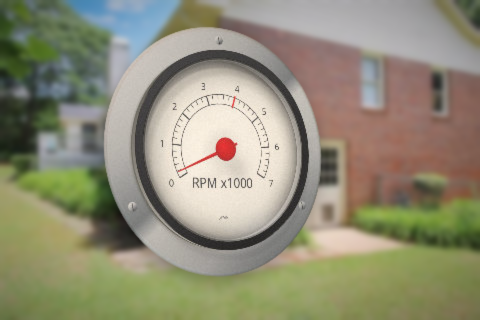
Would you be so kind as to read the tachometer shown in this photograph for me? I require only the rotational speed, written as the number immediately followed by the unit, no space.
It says 200rpm
